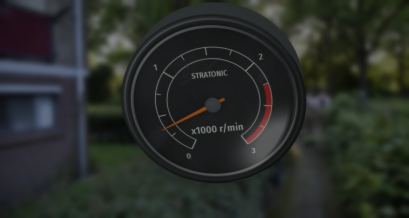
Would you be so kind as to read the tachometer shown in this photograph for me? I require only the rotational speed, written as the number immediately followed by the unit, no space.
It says 375rpm
